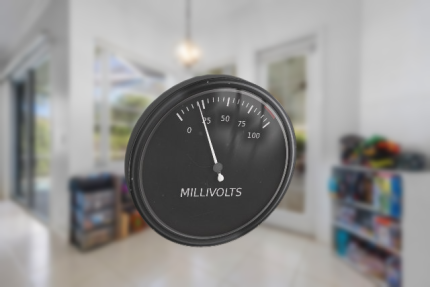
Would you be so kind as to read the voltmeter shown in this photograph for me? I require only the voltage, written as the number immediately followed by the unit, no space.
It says 20mV
